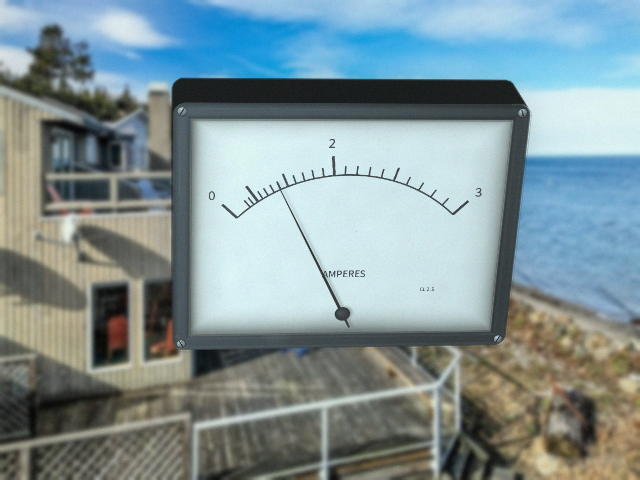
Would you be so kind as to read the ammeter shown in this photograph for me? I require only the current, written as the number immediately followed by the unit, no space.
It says 1.4A
